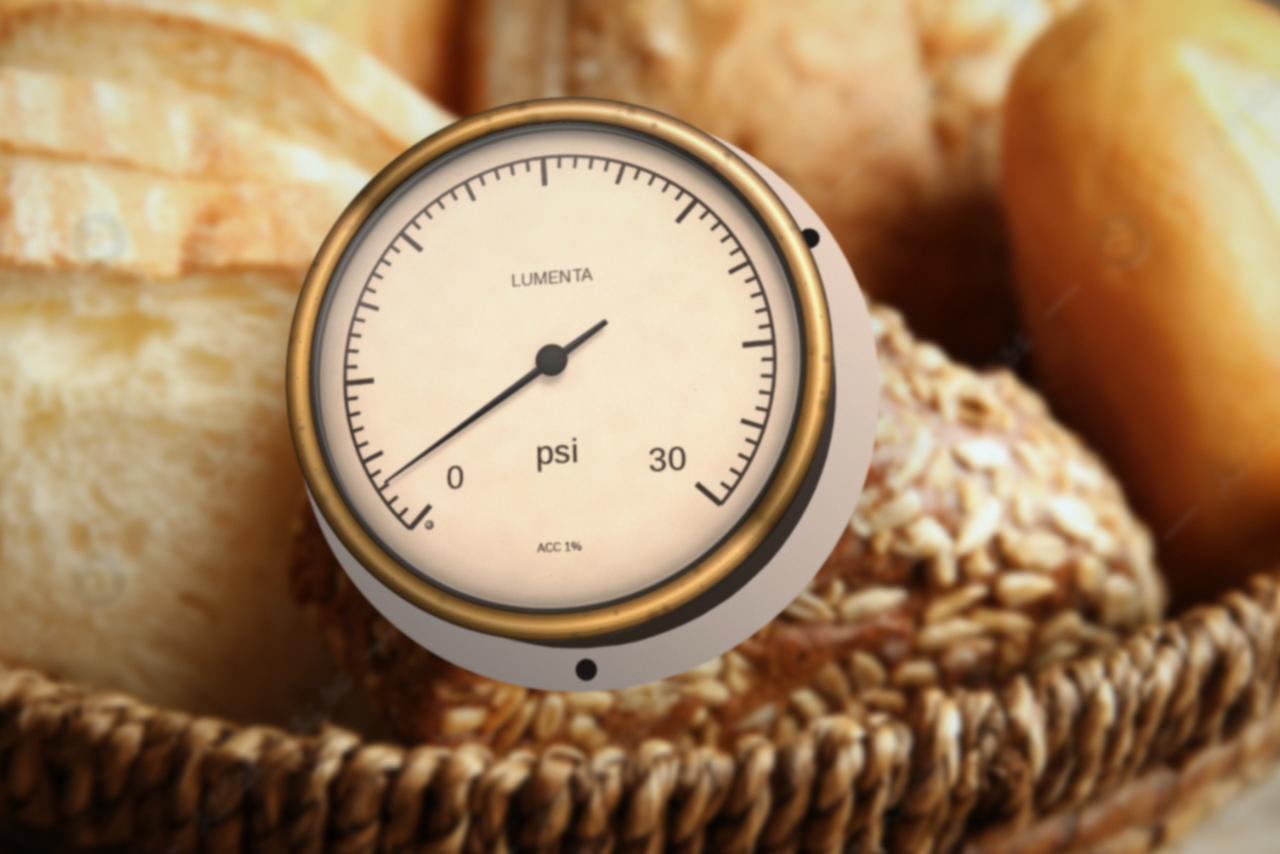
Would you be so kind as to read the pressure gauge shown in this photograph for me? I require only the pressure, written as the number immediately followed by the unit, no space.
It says 1.5psi
